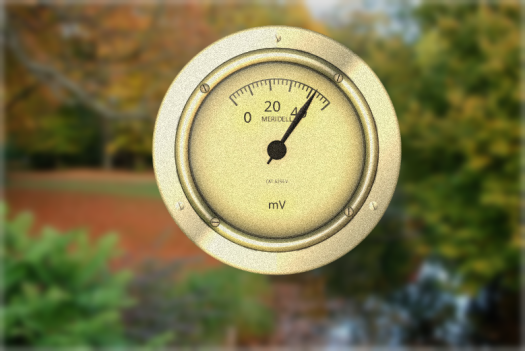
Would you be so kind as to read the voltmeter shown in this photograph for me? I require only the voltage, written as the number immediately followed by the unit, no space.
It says 42mV
